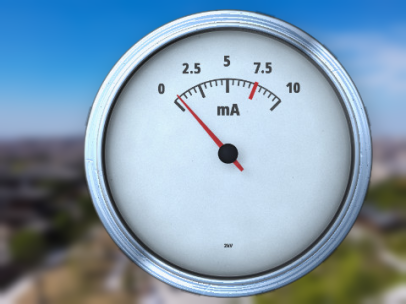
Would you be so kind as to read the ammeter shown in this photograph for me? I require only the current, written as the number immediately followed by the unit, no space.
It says 0.5mA
